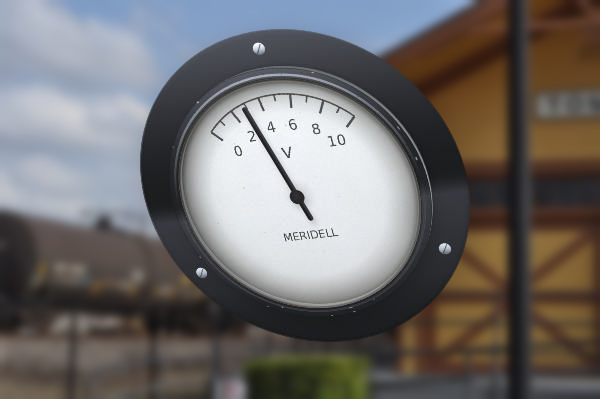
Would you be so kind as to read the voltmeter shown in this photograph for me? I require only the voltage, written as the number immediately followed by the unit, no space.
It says 3V
